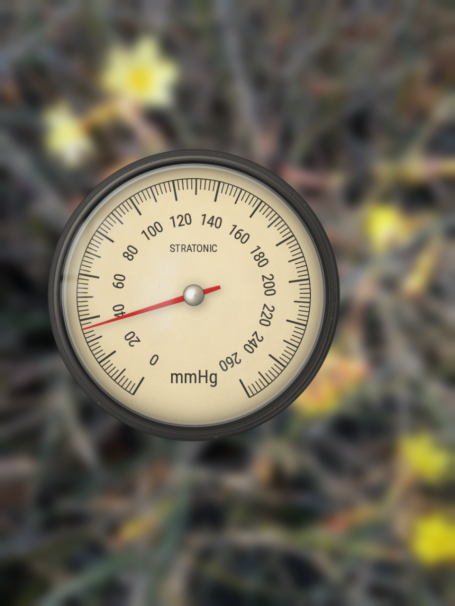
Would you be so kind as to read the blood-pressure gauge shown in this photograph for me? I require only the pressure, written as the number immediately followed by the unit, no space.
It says 36mmHg
